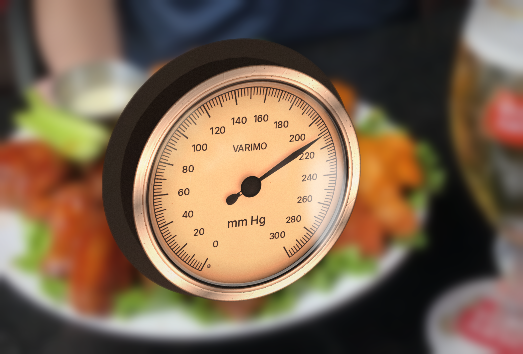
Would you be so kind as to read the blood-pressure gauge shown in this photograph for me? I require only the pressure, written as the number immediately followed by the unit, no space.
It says 210mmHg
